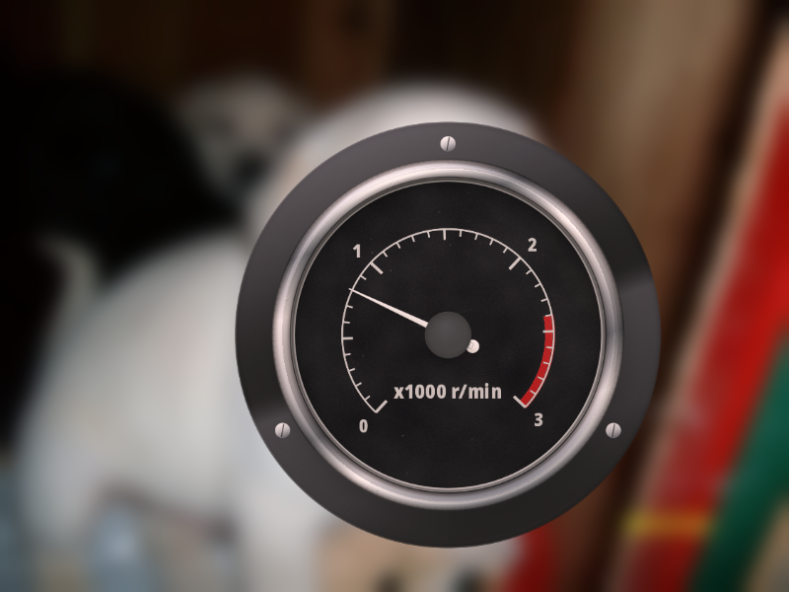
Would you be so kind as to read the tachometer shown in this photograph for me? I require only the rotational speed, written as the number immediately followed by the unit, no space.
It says 800rpm
